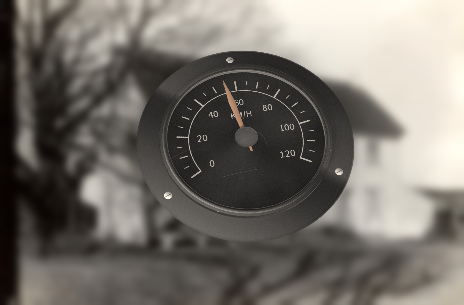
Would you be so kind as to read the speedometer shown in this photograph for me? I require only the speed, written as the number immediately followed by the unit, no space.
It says 55km/h
